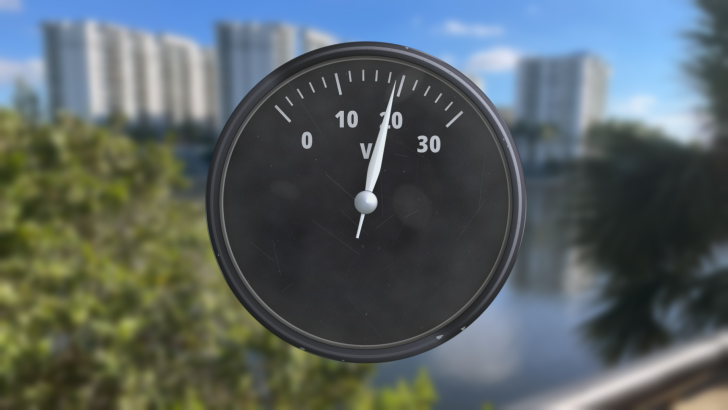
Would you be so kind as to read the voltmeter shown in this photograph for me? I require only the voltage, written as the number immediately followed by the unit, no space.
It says 19V
